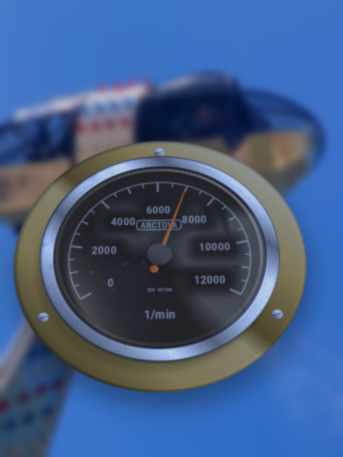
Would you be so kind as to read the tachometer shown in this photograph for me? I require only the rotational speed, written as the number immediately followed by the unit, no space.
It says 7000rpm
